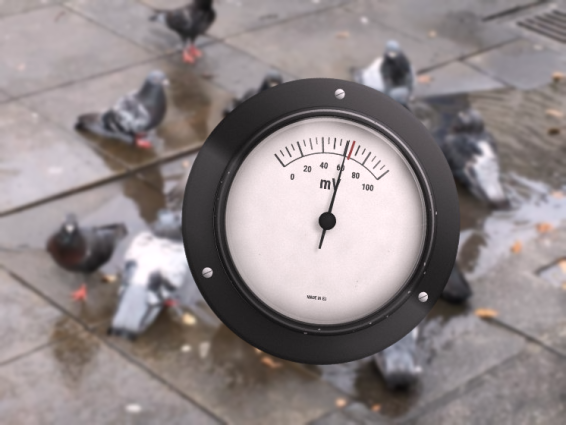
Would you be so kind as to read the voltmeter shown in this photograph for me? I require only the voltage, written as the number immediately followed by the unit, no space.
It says 60mV
